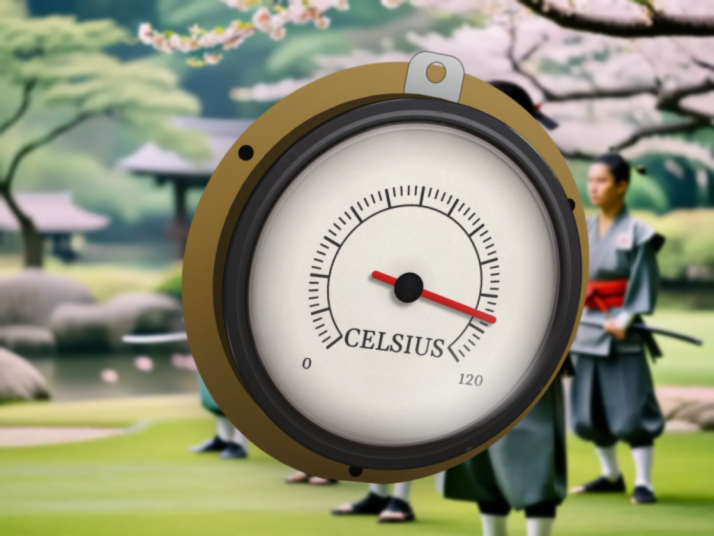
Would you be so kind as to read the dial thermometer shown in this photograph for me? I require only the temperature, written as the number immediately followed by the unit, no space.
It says 106°C
